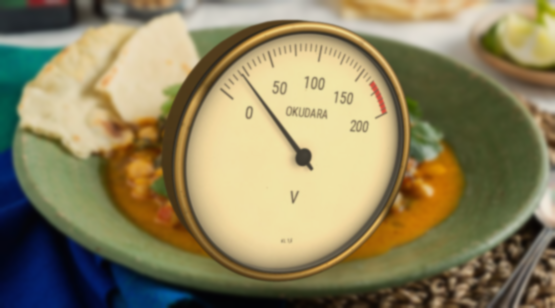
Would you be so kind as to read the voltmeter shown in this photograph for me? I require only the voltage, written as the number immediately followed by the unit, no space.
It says 20V
